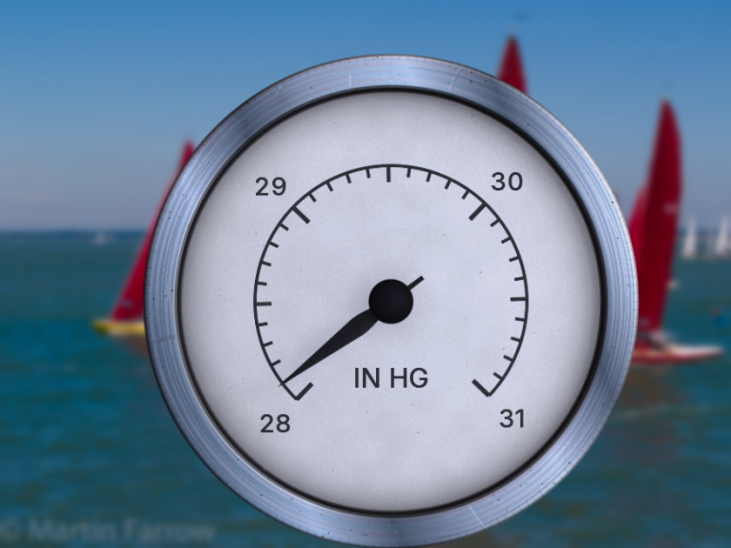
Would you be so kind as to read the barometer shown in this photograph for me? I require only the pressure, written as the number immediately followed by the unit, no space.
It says 28.1inHg
